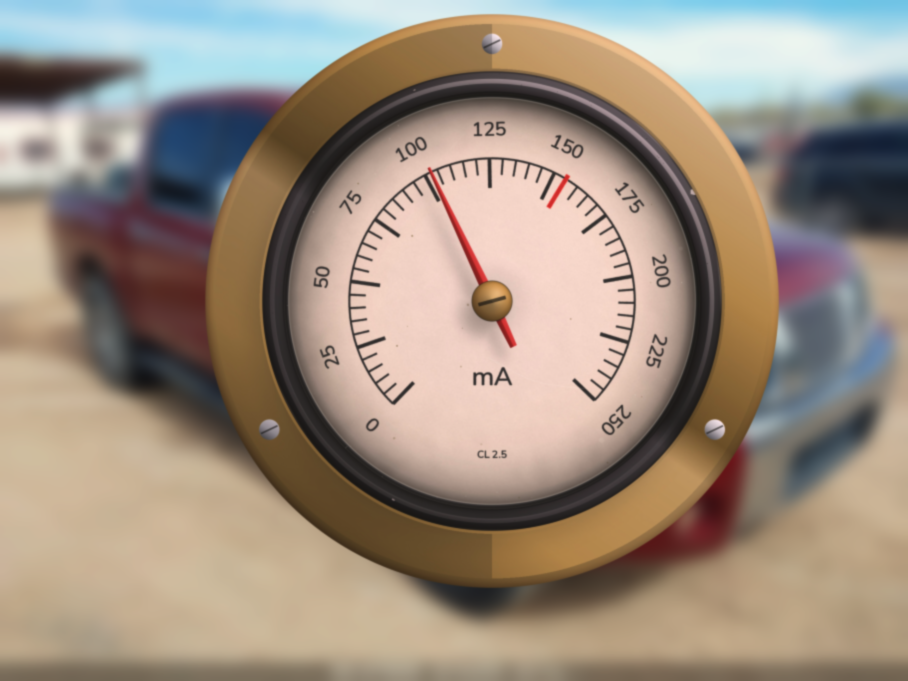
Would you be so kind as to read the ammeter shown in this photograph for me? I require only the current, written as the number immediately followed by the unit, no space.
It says 102.5mA
